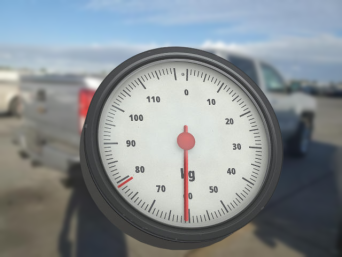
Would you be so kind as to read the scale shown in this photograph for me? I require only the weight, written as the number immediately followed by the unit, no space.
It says 61kg
